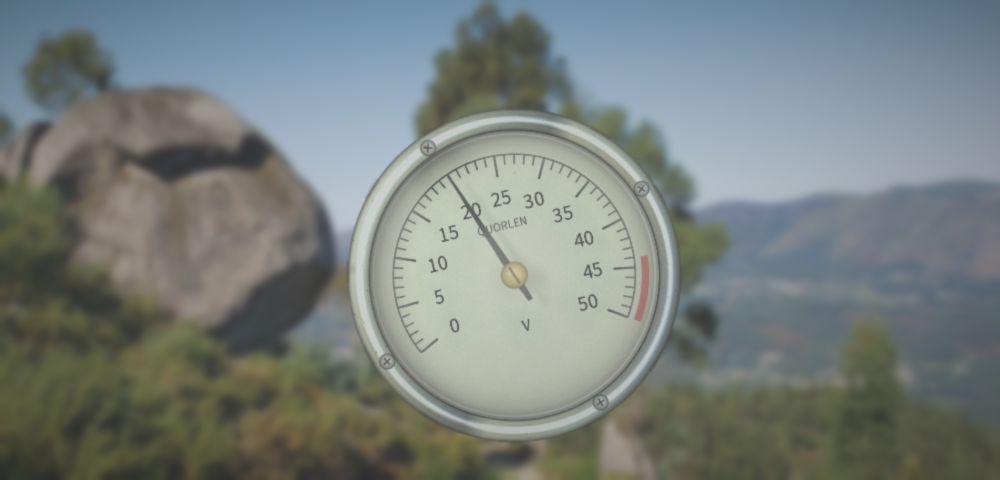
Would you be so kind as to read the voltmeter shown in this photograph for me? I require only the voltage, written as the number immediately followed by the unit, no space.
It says 20V
